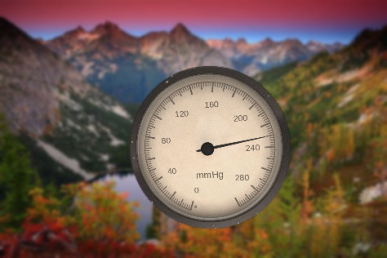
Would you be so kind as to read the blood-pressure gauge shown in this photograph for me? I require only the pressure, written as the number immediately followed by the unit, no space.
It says 230mmHg
